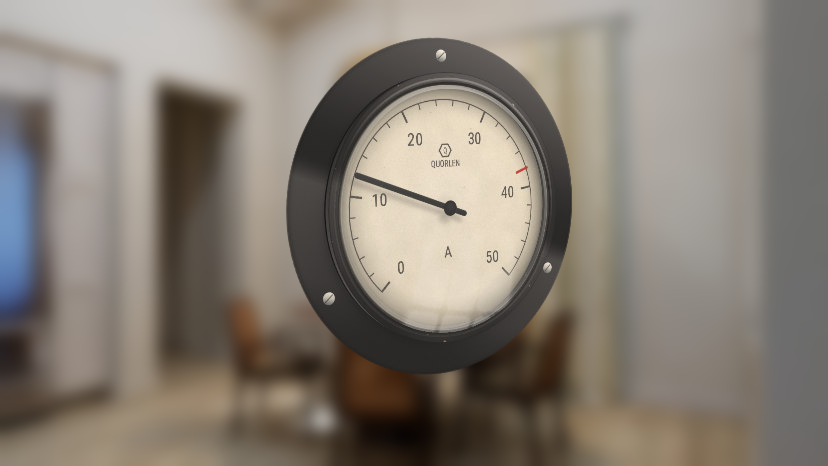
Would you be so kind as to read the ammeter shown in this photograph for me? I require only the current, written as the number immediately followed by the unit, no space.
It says 12A
